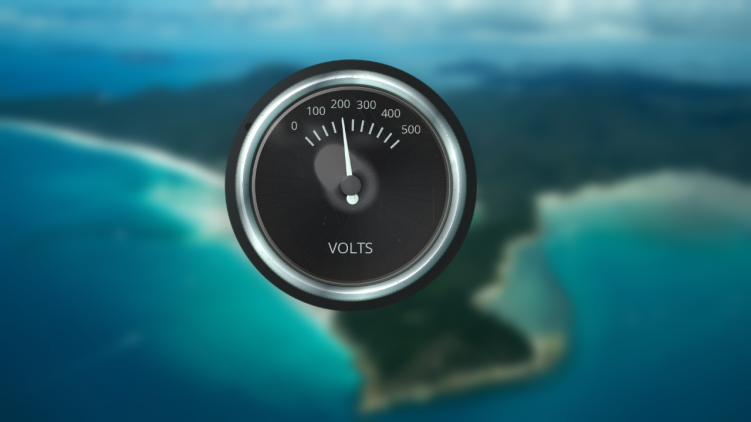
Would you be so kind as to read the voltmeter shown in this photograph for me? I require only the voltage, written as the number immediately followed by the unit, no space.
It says 200V
